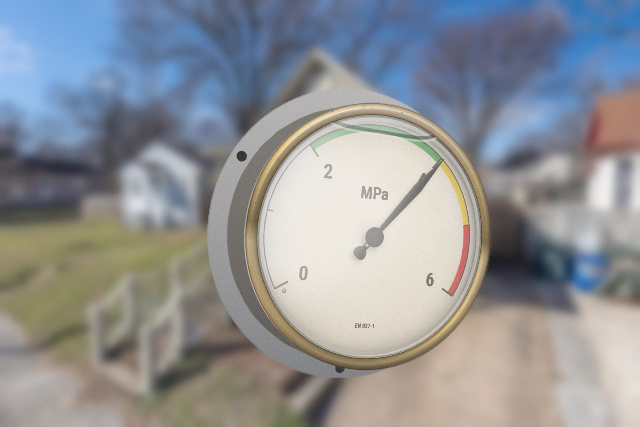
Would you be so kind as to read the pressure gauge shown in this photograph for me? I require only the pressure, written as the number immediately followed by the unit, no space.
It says 4MPa
